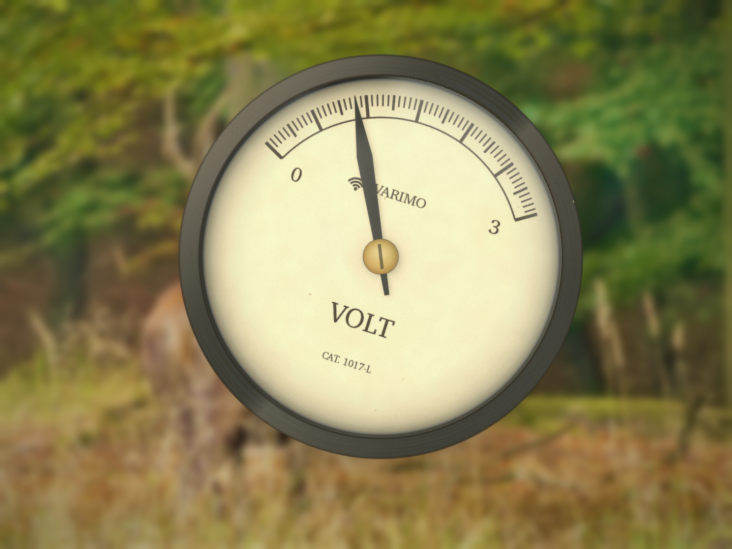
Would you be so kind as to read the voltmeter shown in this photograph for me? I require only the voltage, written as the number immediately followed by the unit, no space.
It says 0.9V
